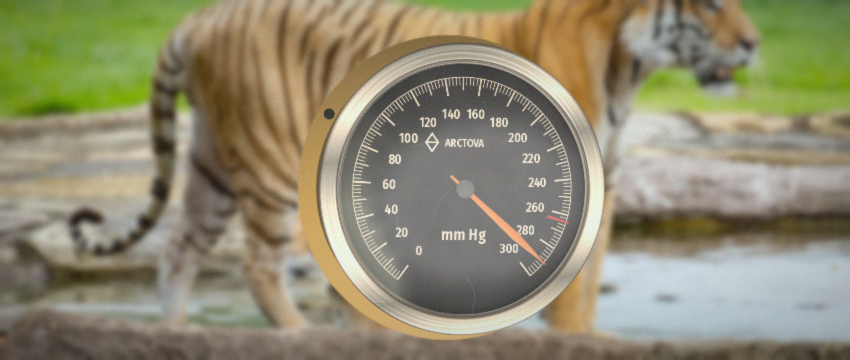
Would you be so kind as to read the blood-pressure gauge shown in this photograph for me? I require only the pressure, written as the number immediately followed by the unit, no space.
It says 290mmHg
